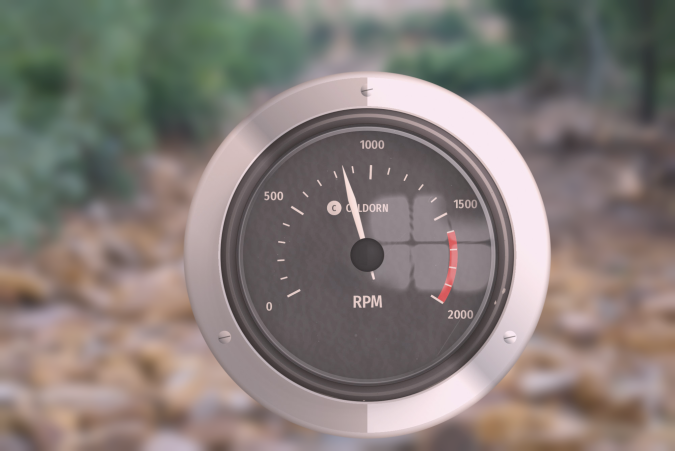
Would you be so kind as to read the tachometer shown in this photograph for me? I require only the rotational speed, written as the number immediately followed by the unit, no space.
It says 850rpm
